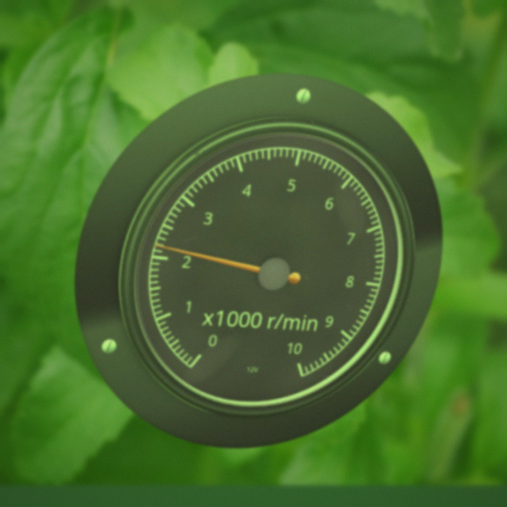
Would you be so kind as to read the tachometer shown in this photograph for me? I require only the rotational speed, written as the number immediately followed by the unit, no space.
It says 2200rpm
